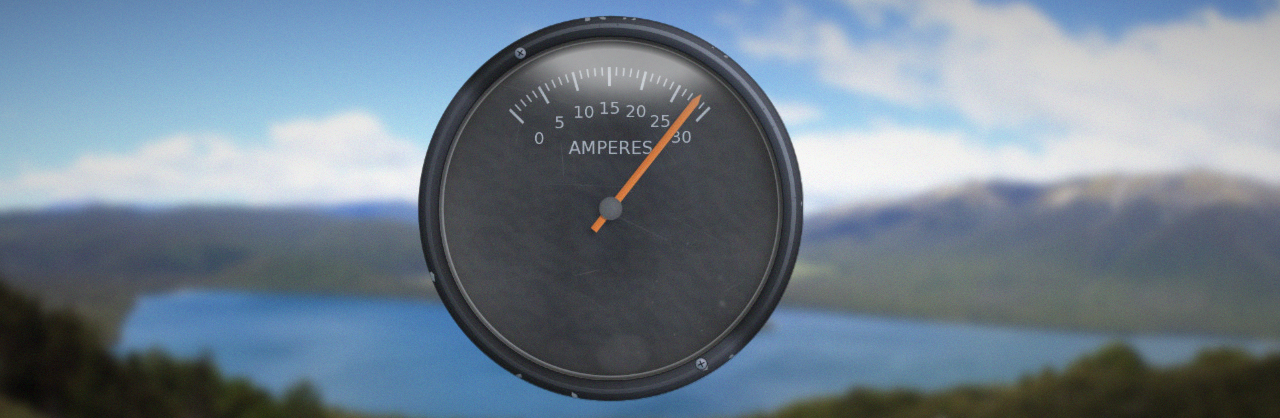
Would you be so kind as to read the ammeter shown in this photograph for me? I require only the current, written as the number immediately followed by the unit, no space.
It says 28A
